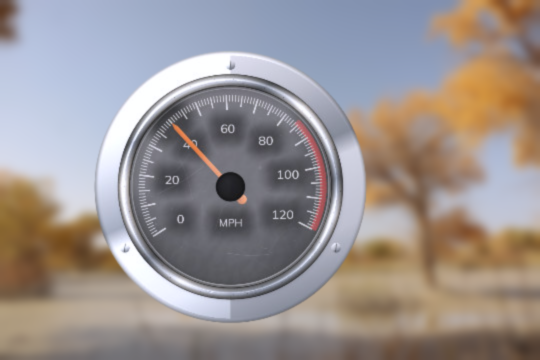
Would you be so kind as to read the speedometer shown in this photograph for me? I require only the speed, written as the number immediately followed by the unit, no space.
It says 40mph
